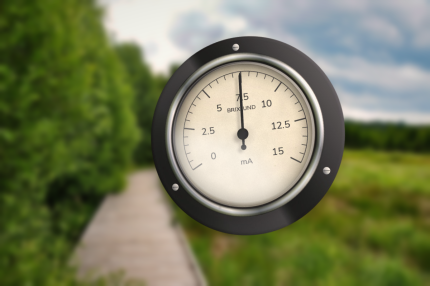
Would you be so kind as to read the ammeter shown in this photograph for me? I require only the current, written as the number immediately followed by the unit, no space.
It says 7.5mA
